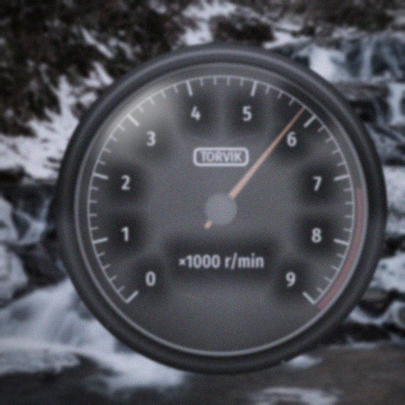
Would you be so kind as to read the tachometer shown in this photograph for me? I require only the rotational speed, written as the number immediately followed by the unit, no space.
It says 5800rpm
